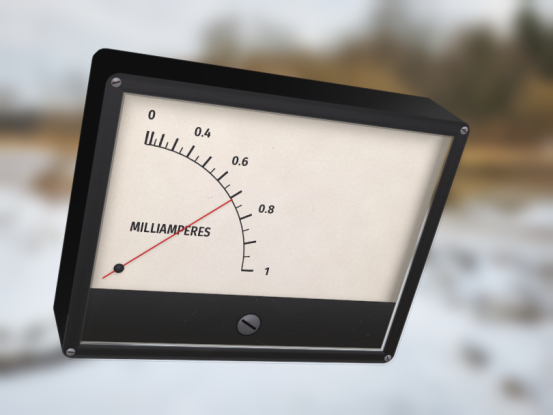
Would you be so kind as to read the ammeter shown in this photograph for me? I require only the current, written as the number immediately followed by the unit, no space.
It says 0.7mA
